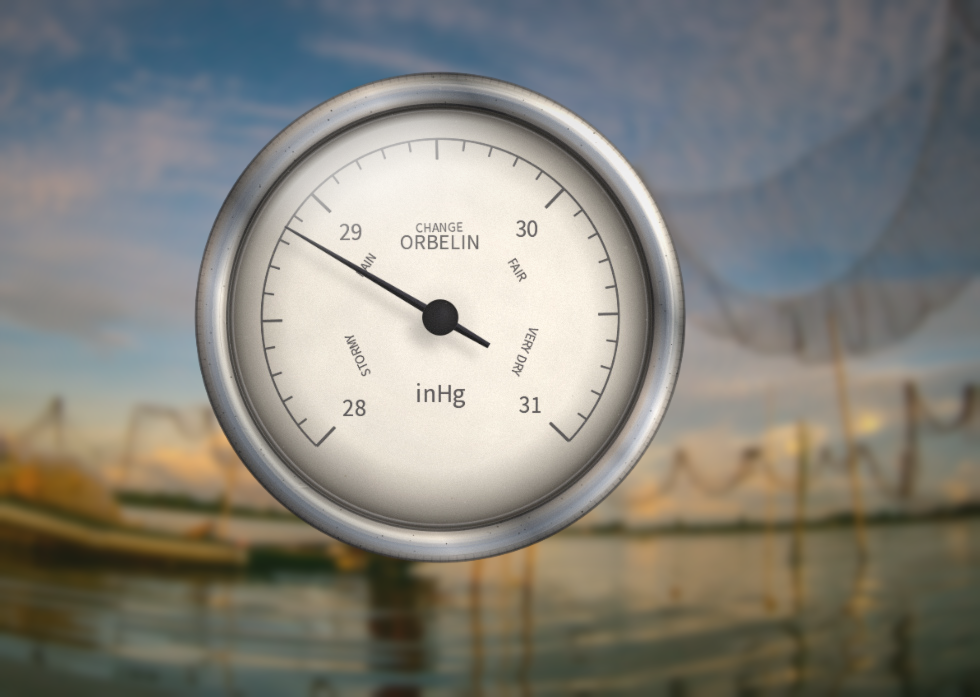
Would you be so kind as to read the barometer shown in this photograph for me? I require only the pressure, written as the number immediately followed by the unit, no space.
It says 28.85inHg
